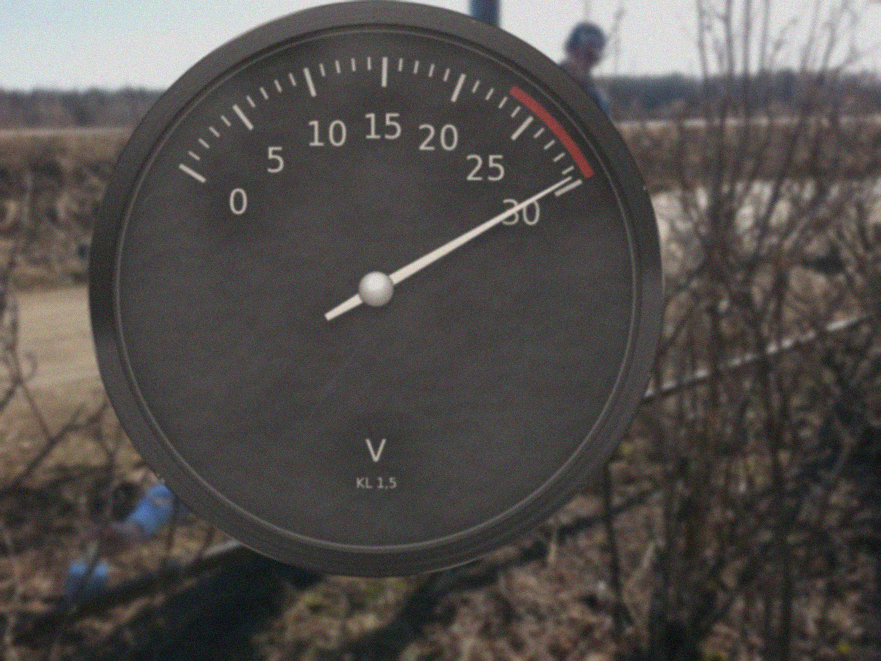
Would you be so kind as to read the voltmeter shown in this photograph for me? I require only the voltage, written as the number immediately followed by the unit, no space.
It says 29.5V
